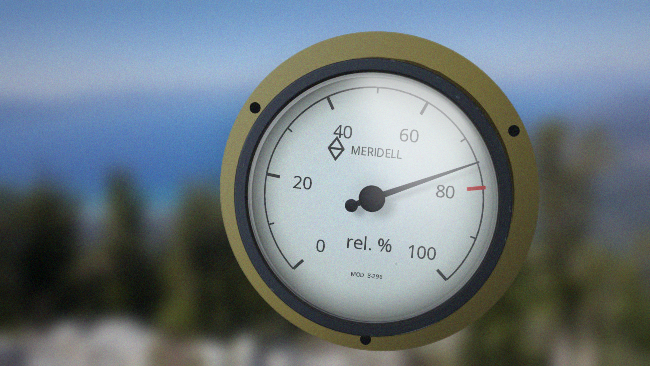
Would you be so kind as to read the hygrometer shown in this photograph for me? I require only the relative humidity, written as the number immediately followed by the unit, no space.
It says 75%
